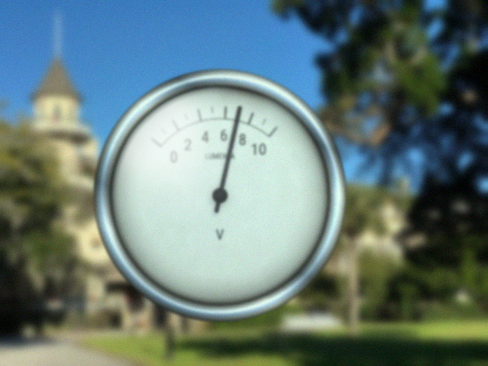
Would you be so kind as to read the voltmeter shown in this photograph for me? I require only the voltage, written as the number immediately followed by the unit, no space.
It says 7V
